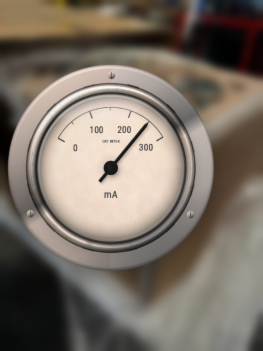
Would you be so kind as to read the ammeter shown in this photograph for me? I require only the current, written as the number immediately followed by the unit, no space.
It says 250mA
